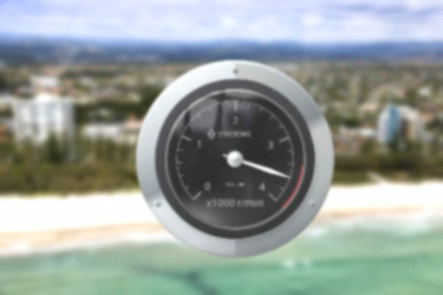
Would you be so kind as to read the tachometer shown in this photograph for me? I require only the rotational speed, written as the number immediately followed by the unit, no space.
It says 3600rpm
